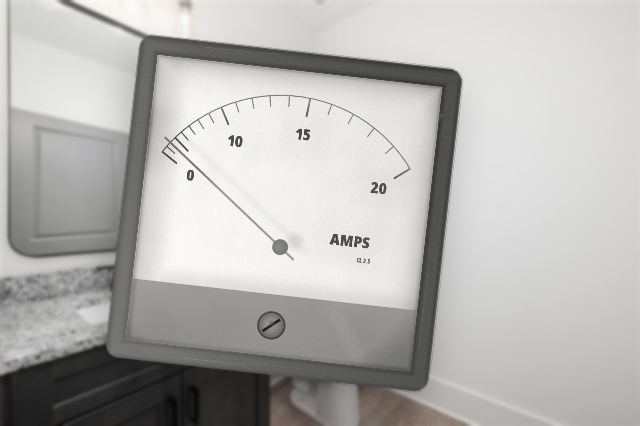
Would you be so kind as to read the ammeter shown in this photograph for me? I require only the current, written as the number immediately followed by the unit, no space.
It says 4A
